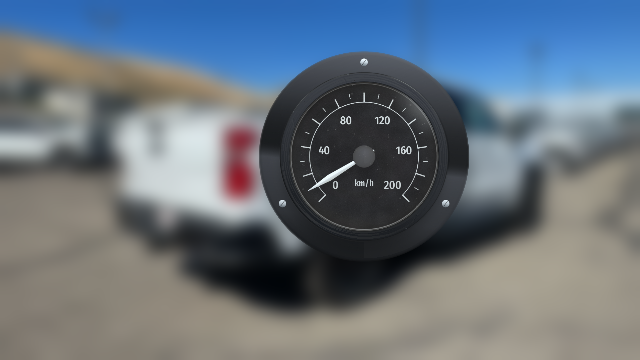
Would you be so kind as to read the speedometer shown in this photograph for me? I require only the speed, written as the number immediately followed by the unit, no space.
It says 10km/h
